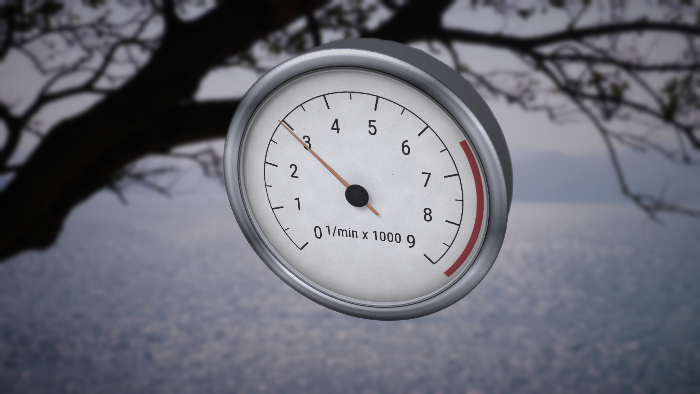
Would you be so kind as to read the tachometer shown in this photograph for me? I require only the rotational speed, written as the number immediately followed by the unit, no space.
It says 3000rpm
